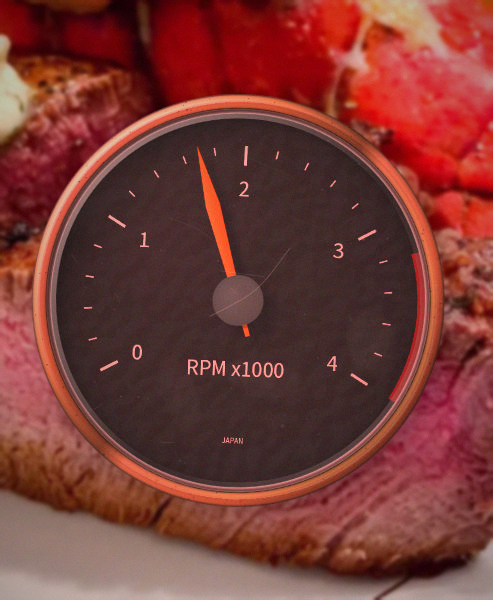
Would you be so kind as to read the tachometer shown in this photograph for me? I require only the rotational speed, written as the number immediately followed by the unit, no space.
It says 1700rpm
